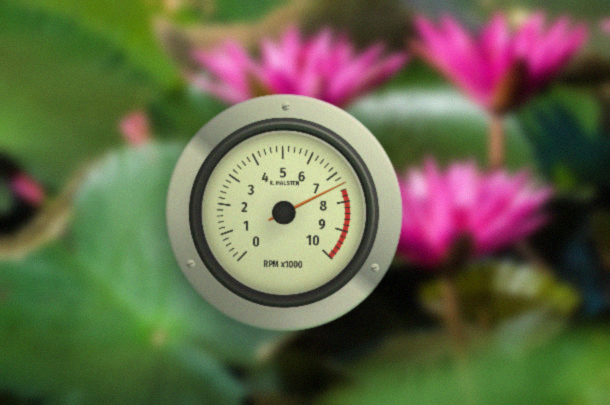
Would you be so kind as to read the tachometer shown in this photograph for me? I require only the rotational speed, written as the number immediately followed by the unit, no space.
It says 7400rpm
